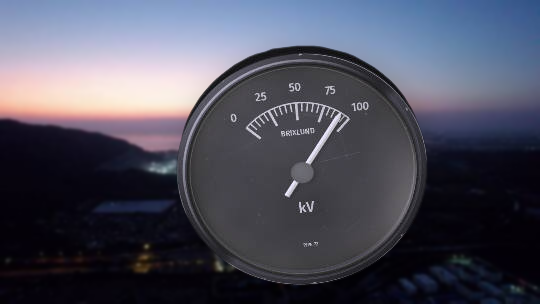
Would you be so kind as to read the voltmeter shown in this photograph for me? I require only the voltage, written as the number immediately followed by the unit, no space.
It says 90kV
